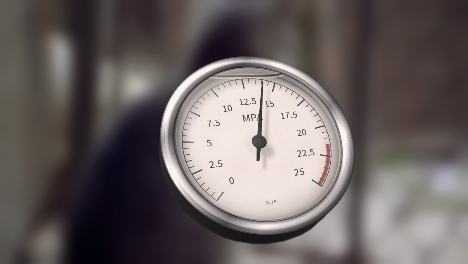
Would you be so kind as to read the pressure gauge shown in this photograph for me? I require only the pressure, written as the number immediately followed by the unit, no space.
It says 14MPa
